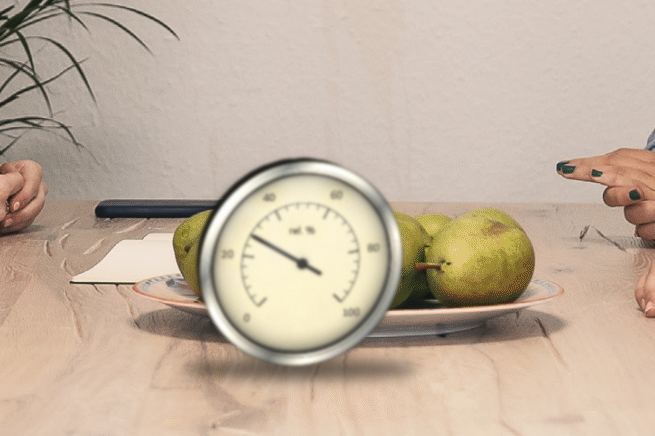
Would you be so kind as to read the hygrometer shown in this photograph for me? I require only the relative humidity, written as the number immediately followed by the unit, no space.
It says 28%
